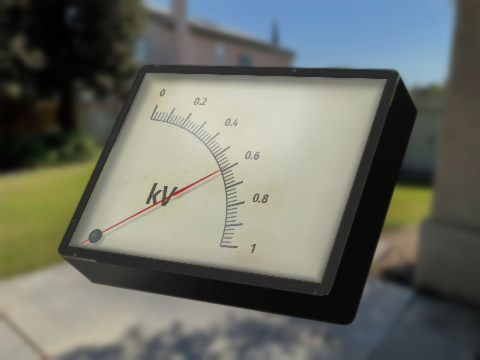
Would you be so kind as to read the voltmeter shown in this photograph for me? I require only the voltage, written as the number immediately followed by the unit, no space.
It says 0.6kV
